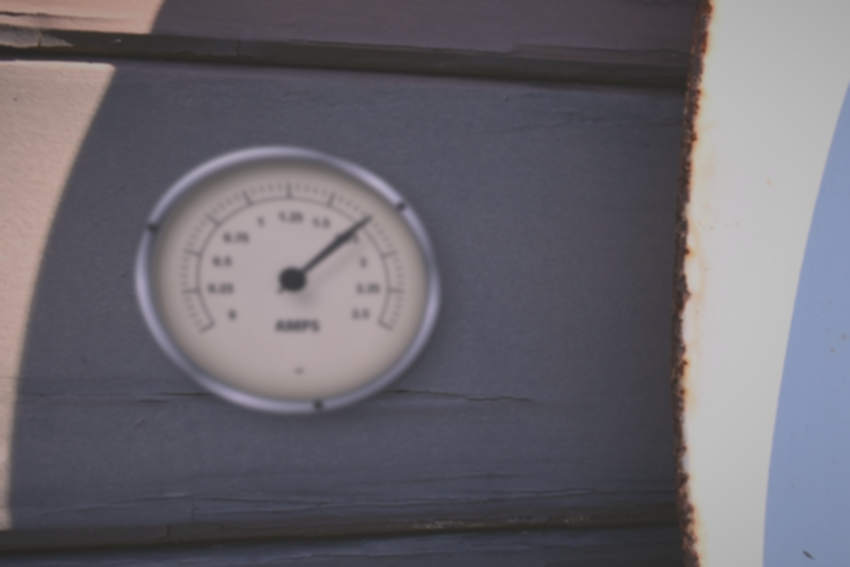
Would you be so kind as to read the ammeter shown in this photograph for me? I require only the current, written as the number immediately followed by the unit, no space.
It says 1.75A
